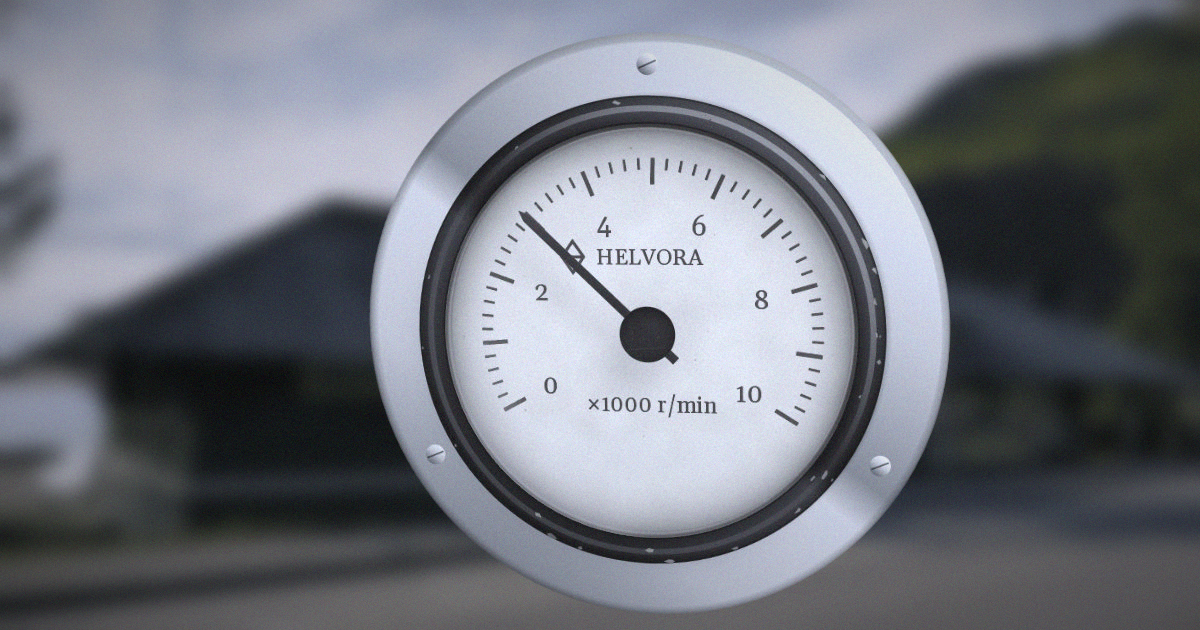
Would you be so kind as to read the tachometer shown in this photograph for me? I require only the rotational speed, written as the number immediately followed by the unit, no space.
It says 3000rpm
